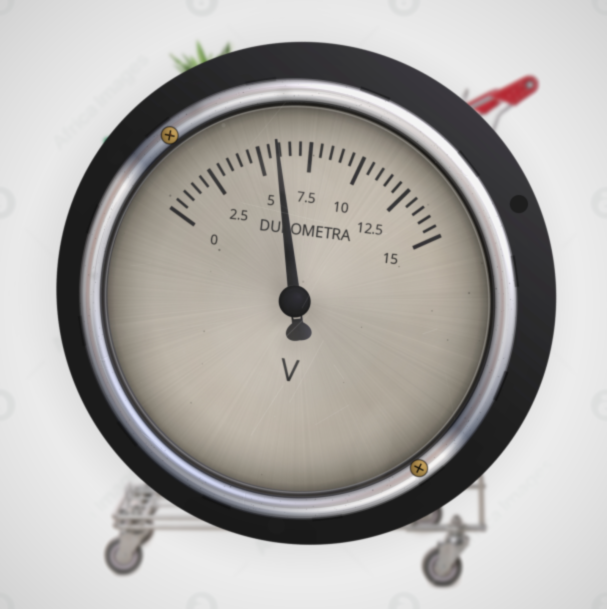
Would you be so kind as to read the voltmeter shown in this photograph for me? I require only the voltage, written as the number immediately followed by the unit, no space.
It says 6V
